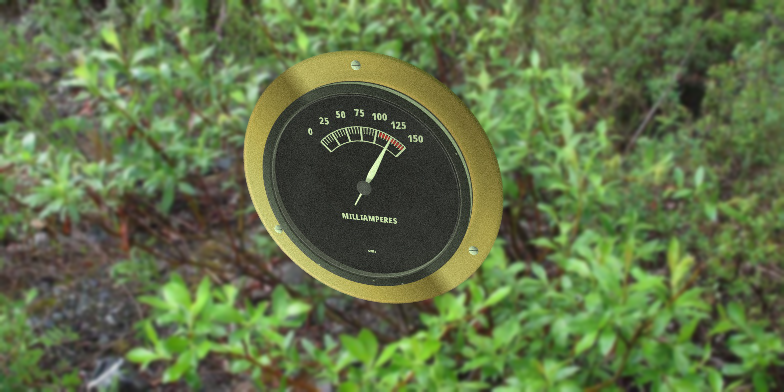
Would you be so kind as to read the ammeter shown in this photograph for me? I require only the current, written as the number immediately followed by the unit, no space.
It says 125mA
